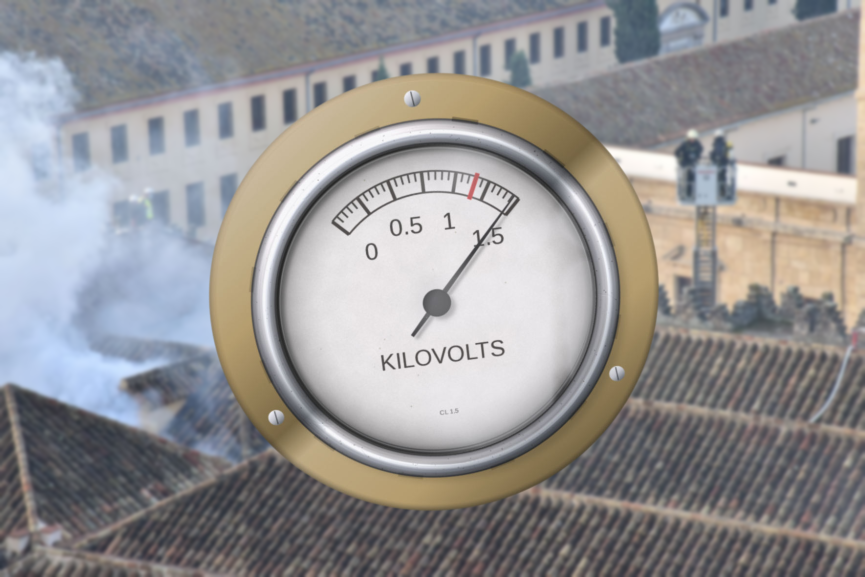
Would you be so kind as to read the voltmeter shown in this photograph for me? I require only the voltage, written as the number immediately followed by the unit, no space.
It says 1.45kV
